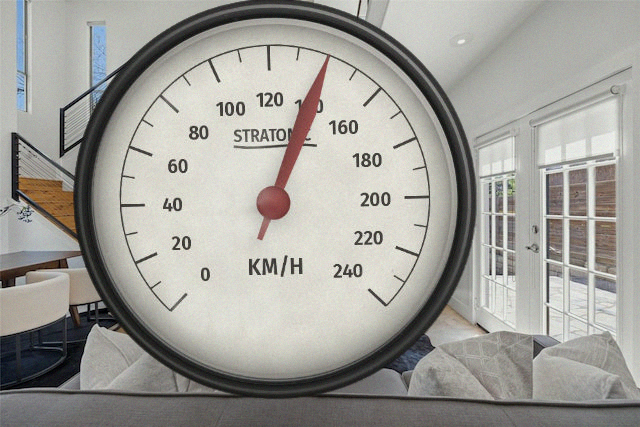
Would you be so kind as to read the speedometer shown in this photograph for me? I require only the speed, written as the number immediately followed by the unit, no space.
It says 140km/h
